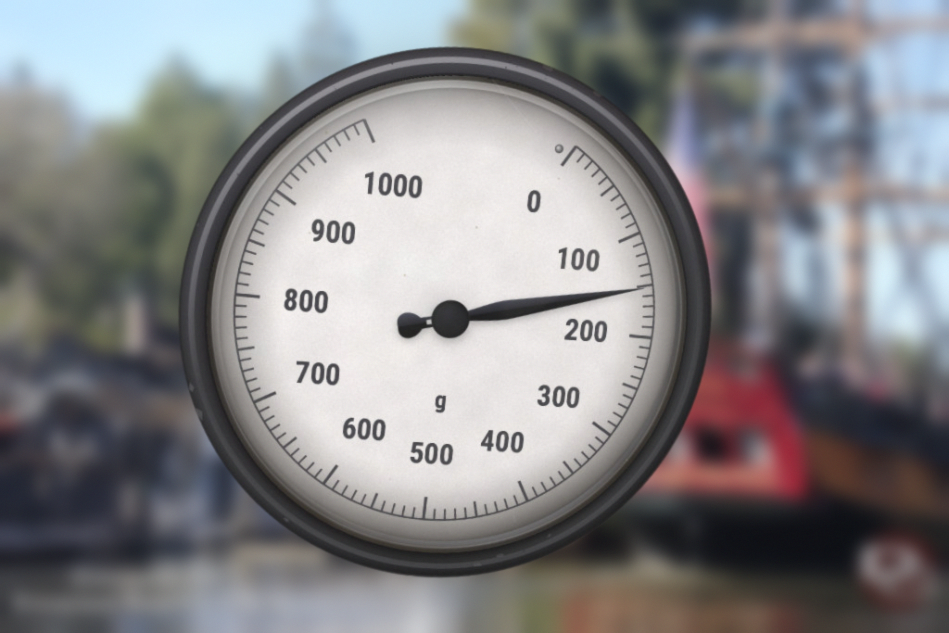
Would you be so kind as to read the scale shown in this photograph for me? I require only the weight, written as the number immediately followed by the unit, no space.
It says 150g
